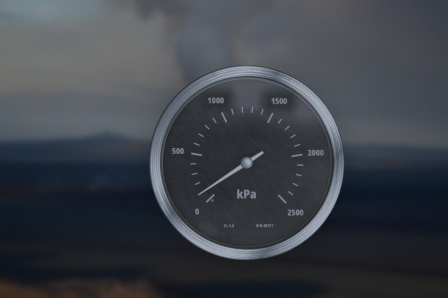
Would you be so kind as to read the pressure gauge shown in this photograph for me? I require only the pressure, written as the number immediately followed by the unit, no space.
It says 100kPa
